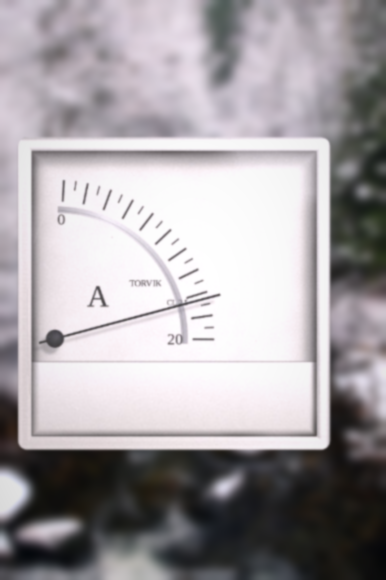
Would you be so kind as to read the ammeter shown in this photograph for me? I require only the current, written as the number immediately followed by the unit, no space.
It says 16.5A
